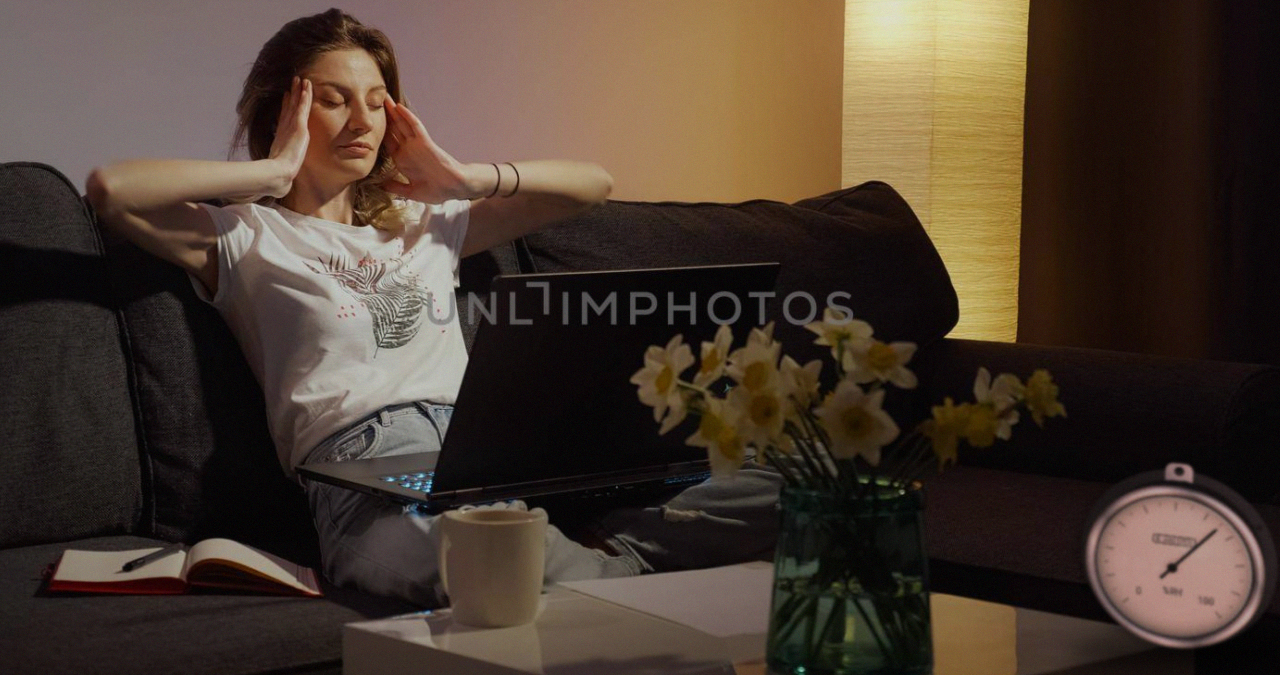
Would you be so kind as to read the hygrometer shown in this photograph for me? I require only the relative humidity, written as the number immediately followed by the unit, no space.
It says 65%
